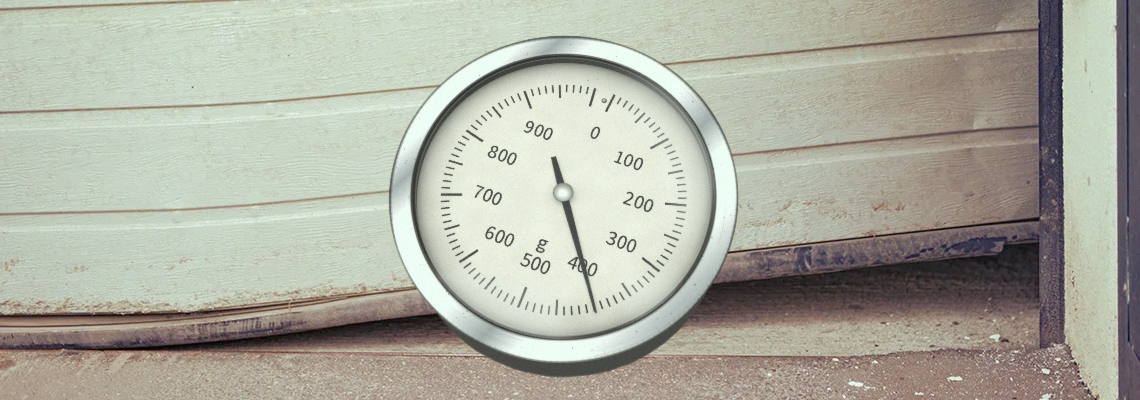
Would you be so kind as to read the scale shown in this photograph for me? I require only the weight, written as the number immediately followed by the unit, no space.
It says 400g
